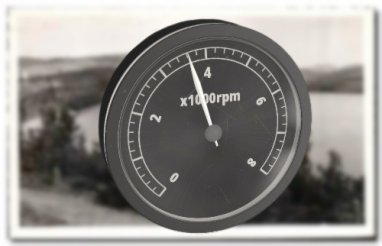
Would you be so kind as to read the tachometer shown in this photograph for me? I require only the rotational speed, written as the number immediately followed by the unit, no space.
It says 3600rpm
